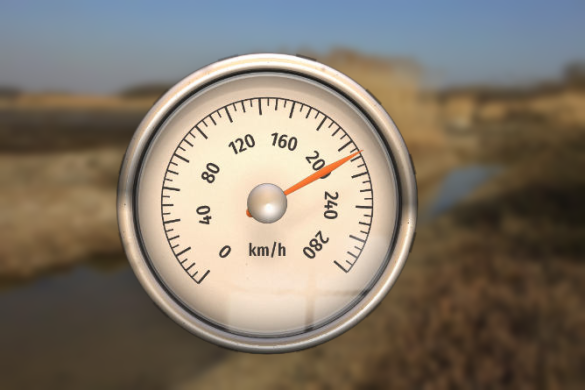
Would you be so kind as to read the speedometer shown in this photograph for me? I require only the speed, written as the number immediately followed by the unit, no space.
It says 207.5km/h
